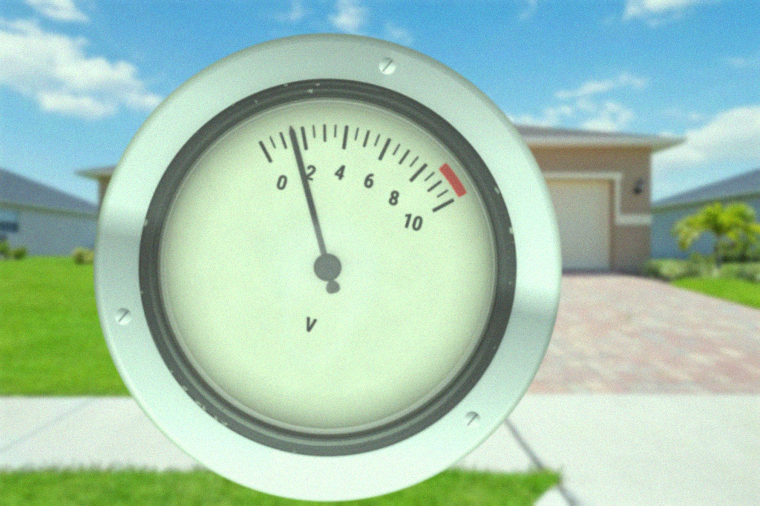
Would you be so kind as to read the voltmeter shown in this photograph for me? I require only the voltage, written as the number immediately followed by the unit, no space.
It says 1.5V
